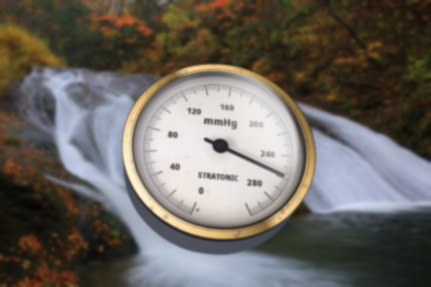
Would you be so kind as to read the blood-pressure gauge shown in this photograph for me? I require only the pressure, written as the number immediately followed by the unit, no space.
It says 260mmHg
